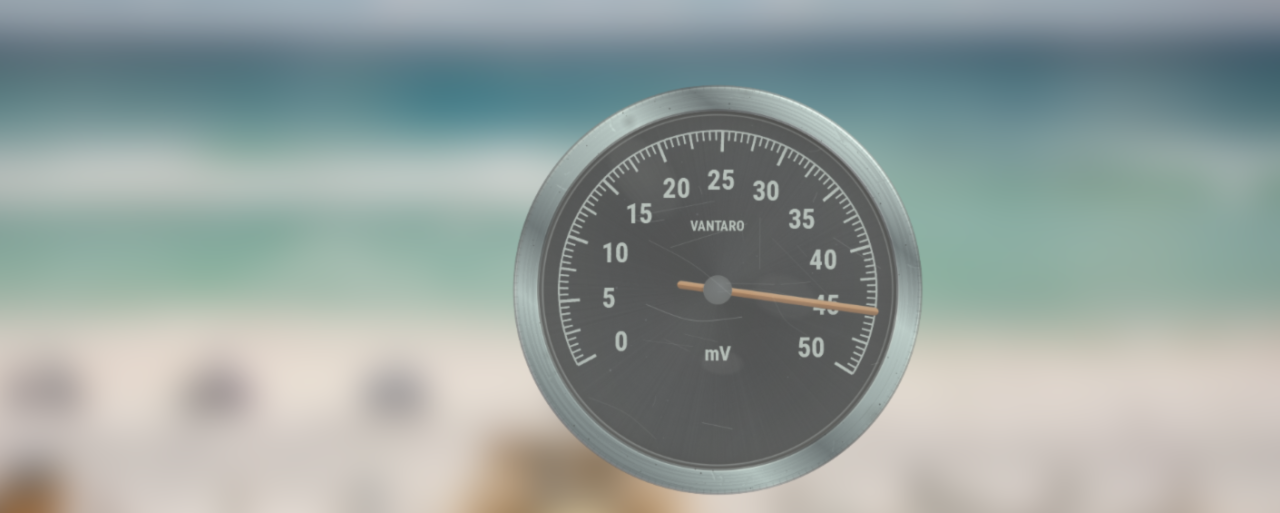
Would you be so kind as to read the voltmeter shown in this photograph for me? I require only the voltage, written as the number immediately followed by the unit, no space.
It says 45mV
